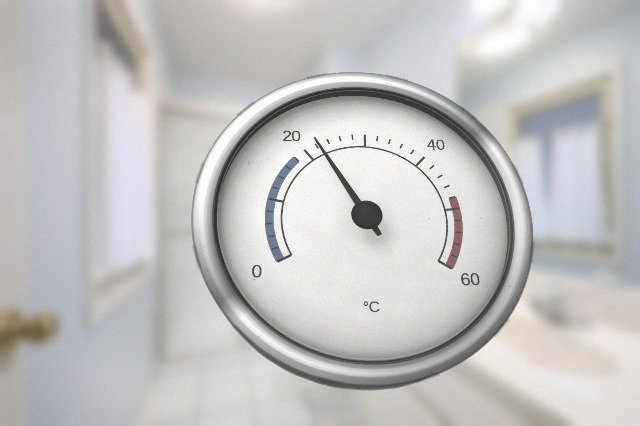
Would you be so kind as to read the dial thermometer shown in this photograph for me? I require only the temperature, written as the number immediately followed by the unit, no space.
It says 22°C
